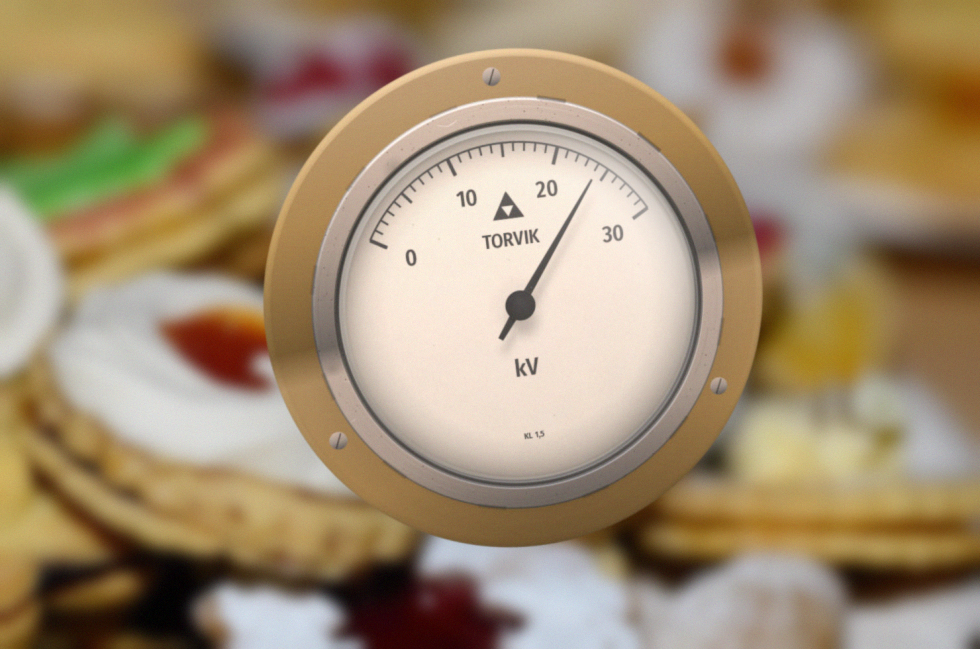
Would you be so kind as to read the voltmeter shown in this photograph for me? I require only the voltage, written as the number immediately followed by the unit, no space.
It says 24kV
